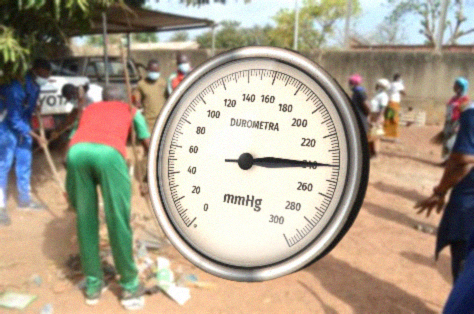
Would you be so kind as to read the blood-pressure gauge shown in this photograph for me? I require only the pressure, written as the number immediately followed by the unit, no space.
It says 240mmHg
